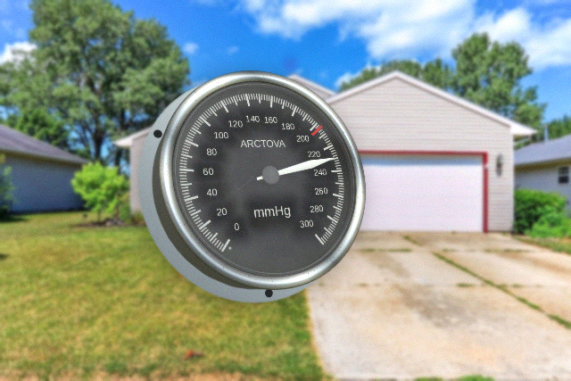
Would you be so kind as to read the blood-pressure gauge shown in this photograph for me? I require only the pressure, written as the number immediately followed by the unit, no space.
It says 230mmHg
